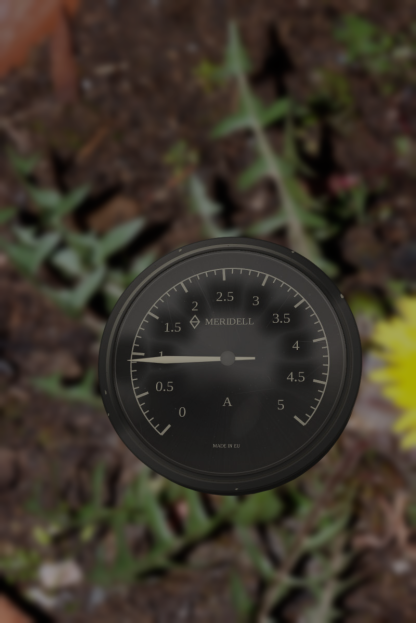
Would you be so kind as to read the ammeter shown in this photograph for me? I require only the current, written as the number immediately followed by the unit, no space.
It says 0.9A
